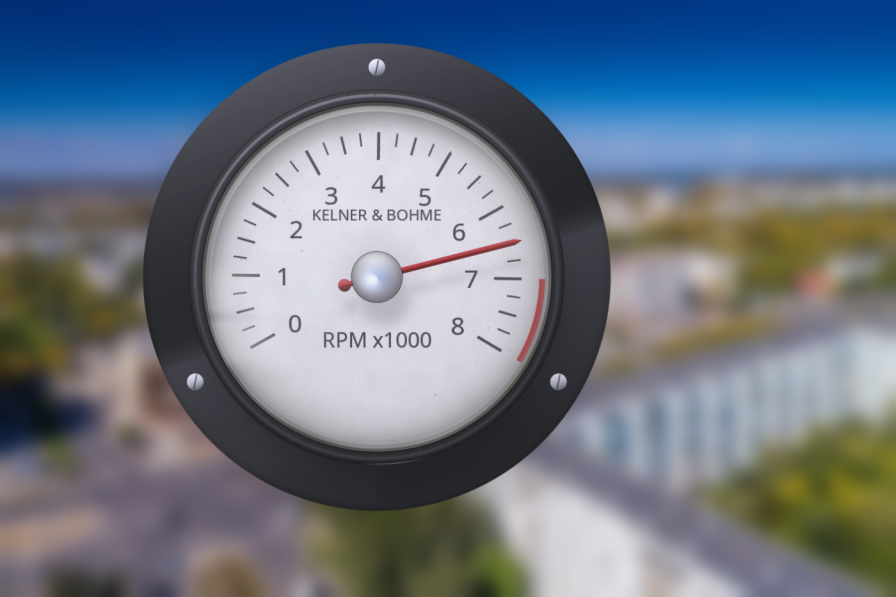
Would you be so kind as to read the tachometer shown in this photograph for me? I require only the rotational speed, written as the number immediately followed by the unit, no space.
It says 6500rpm
